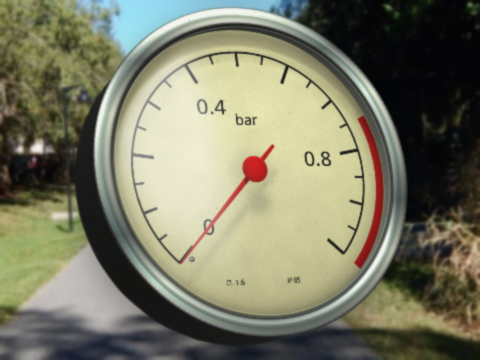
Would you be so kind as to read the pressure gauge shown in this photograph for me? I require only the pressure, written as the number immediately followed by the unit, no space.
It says 0bar
